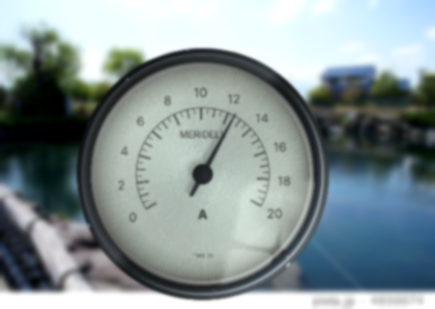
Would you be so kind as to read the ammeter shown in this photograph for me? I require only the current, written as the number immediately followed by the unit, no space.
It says 12.5A
